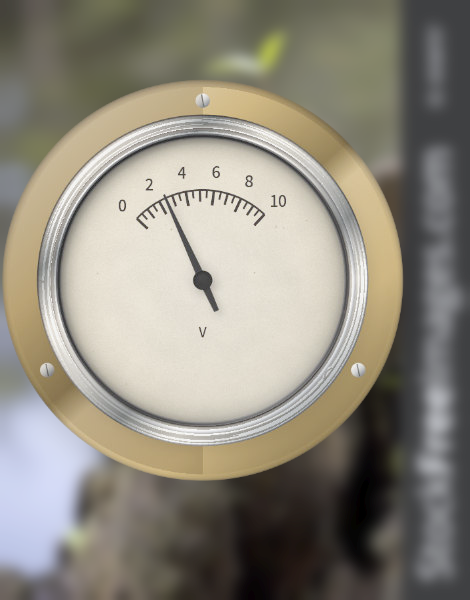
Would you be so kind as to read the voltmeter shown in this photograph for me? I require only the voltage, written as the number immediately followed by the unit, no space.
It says 2.5V
